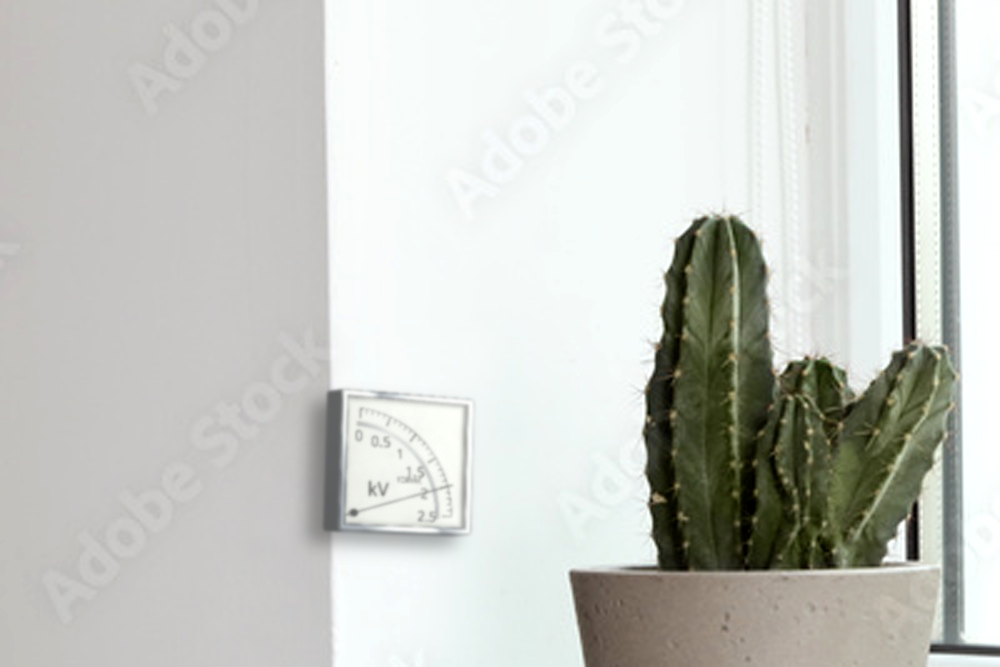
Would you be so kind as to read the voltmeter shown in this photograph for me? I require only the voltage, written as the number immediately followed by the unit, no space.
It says 2kV
